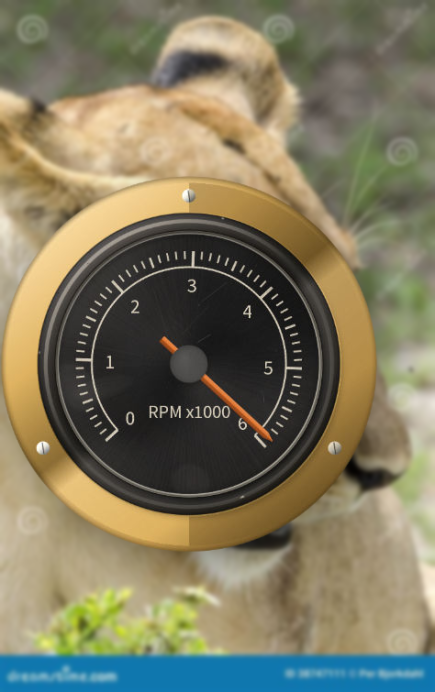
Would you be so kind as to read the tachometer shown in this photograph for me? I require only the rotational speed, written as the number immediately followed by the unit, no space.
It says 5900rpm
